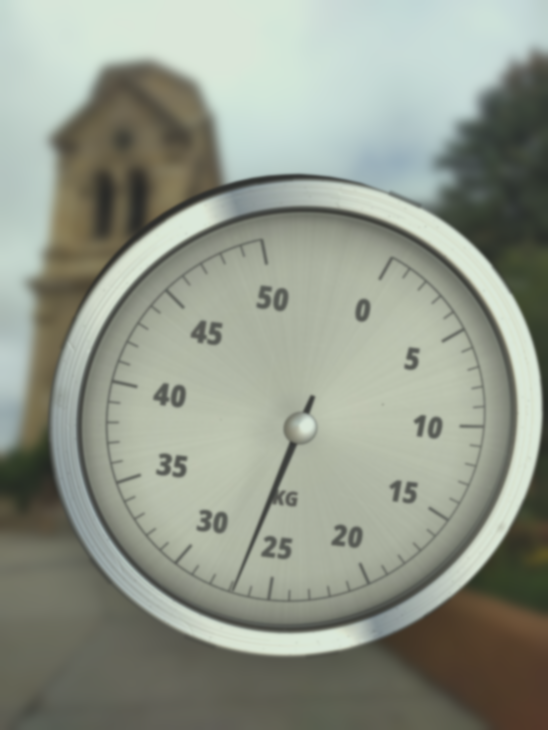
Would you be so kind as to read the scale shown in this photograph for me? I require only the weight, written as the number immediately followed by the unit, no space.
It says 27kg
